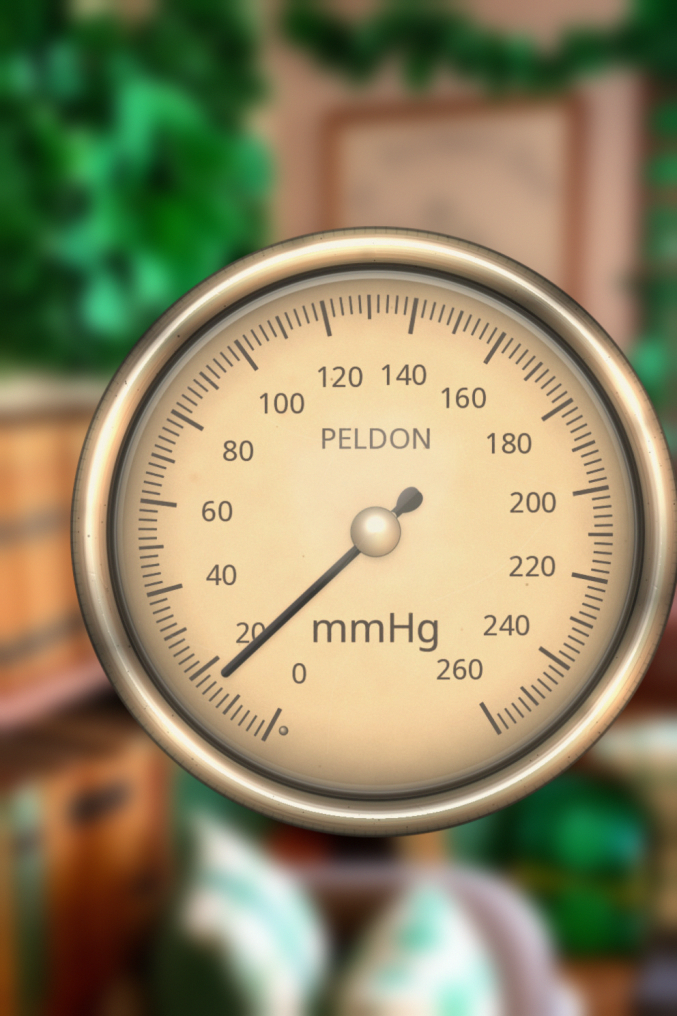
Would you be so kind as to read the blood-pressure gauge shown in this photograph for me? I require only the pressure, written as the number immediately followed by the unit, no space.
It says 16mmHg
